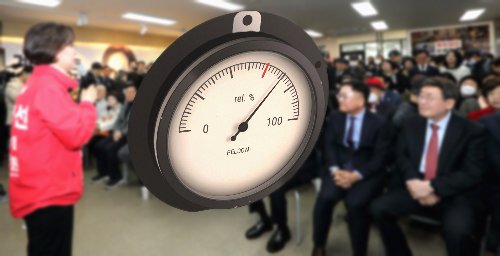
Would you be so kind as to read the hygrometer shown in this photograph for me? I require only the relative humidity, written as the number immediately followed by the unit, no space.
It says 70%
